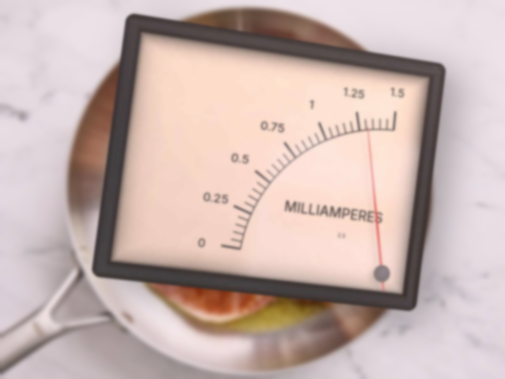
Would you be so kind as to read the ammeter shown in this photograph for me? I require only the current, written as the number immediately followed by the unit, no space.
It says 1.3mA
